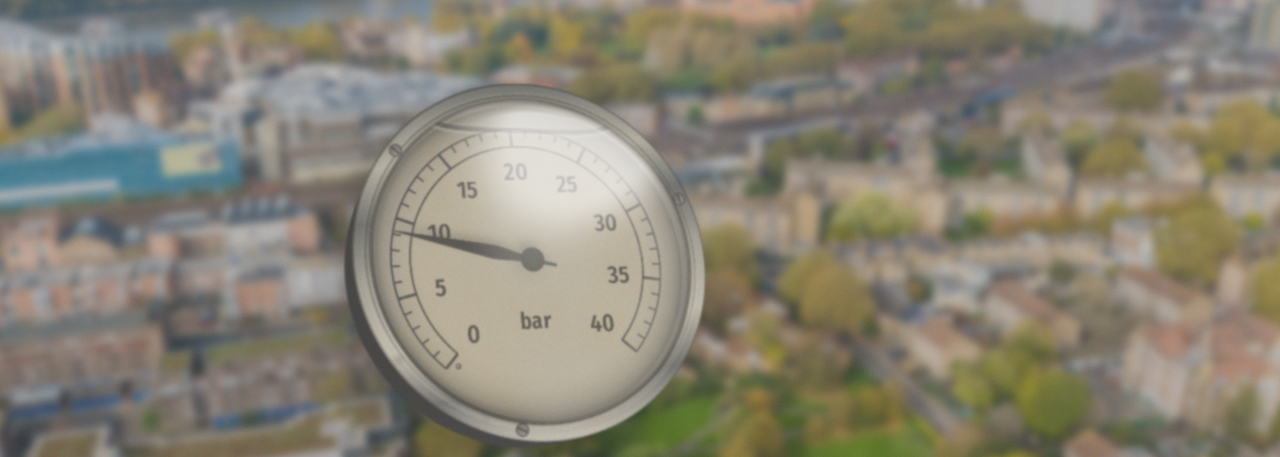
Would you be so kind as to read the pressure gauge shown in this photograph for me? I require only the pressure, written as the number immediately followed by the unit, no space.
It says 9bar
